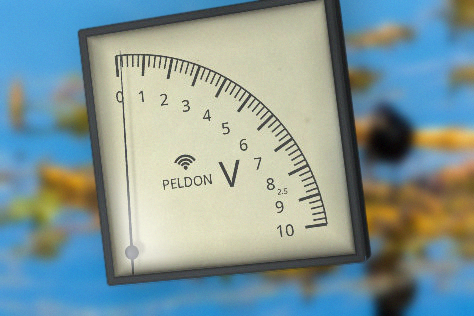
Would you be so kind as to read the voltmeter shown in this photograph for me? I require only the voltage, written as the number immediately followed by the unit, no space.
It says 0.2V
